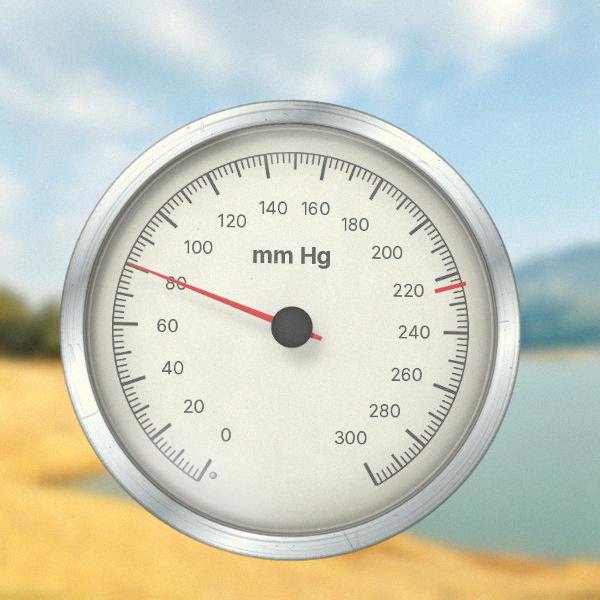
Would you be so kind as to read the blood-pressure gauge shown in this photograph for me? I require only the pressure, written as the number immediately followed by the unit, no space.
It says 80mmHg
